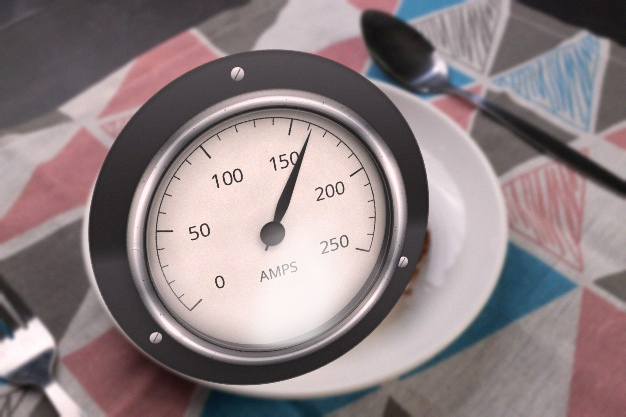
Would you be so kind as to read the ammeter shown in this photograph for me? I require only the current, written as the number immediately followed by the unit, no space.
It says 160A
